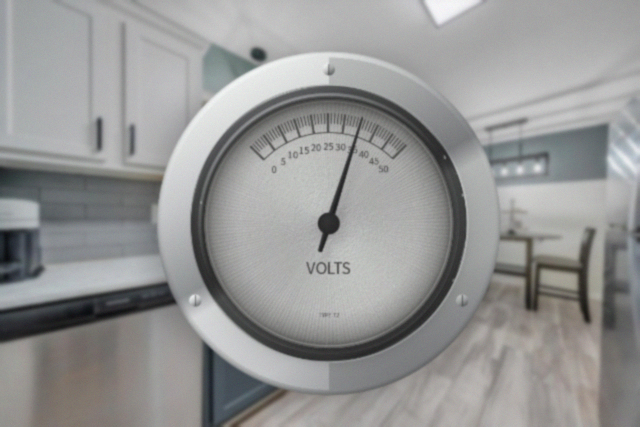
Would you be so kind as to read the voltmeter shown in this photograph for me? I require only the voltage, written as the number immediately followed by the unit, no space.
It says 35V
